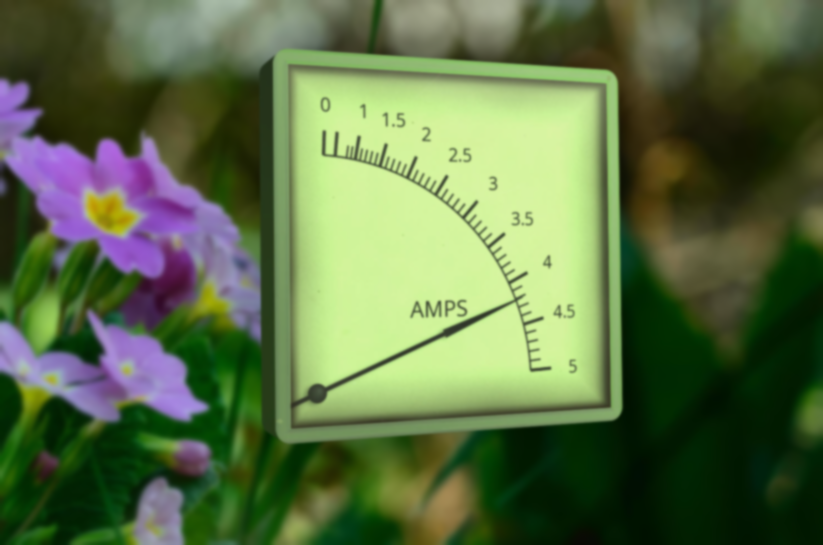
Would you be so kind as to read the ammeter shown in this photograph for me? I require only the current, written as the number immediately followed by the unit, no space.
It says 4.2A
